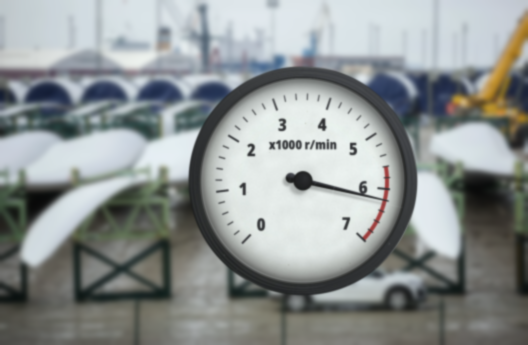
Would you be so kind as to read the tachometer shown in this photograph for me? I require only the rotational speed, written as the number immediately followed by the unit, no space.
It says 6200rpm
